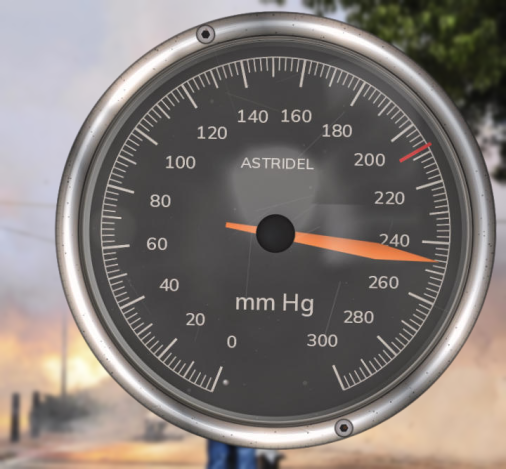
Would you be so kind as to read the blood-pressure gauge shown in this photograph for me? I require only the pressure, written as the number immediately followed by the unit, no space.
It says 246mmHg
